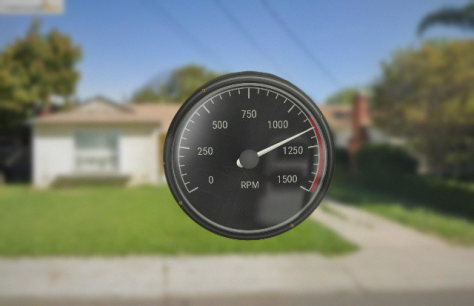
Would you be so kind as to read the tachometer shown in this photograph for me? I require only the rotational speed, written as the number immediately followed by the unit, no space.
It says 1150rpm
